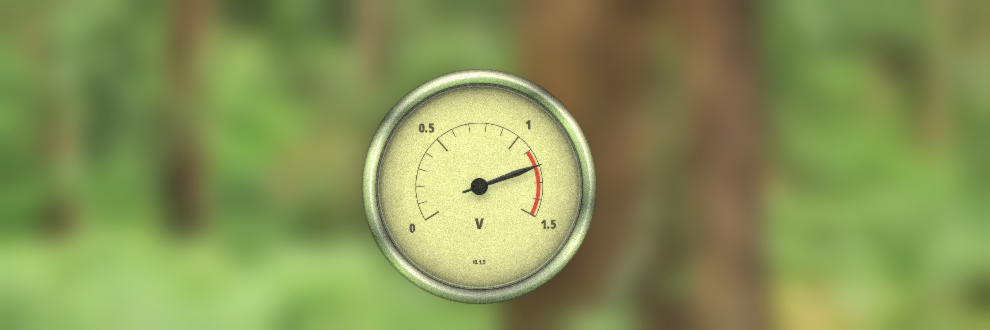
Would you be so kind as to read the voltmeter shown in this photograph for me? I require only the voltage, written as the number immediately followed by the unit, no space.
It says 1.2V
